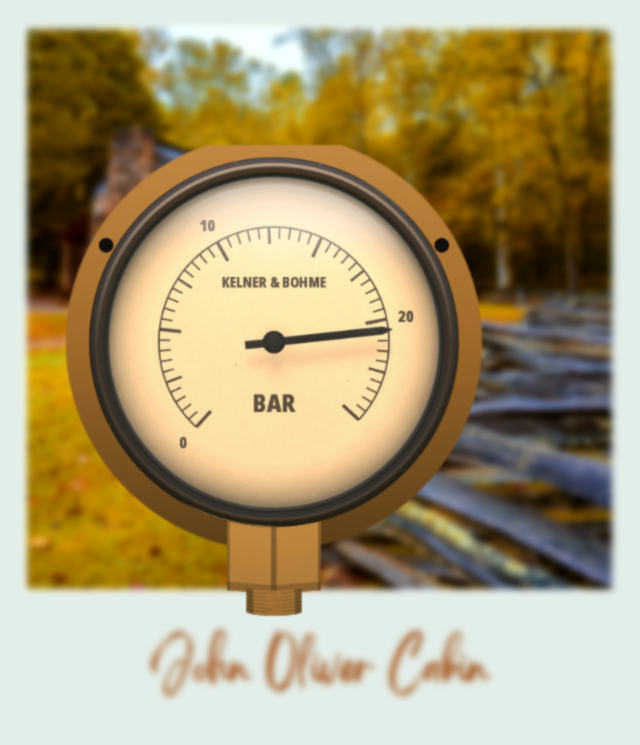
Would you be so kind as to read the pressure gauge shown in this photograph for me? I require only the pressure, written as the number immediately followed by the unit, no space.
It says 20.5bar
